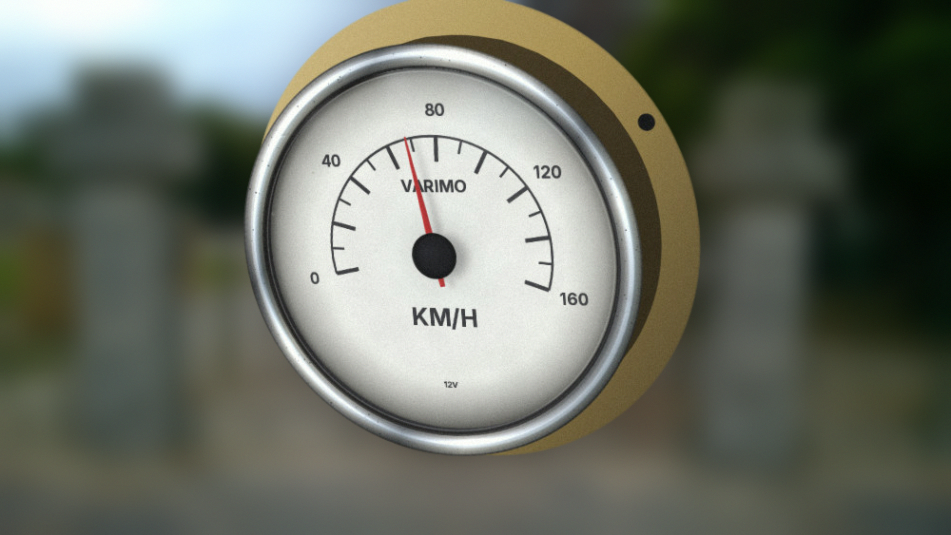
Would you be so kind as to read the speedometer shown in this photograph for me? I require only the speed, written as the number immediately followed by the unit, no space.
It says 70km/h
